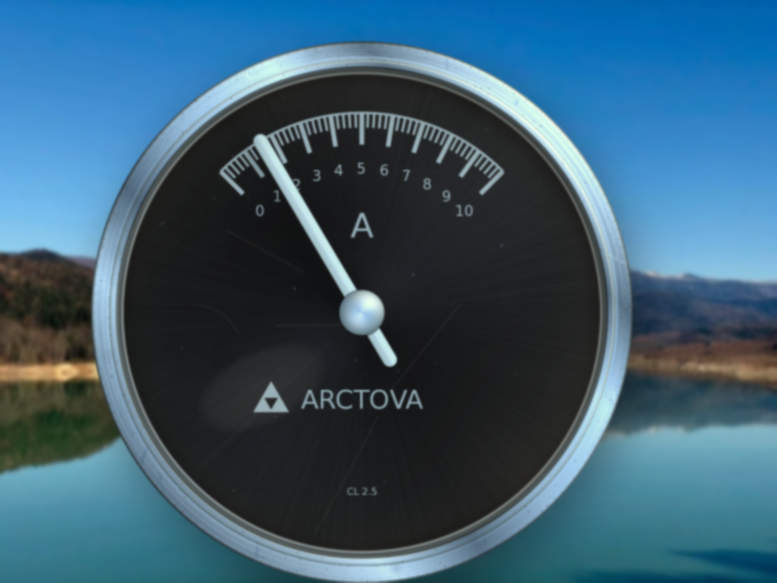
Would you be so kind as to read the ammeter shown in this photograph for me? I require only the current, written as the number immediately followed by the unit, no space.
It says 1.6A
